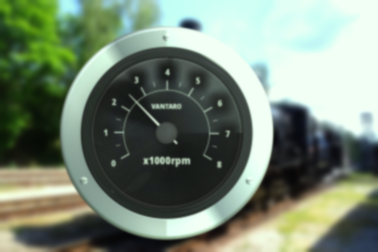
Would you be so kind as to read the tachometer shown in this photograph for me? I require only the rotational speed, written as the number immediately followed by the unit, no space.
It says 2500rpm
